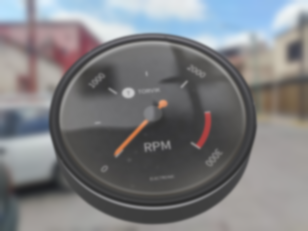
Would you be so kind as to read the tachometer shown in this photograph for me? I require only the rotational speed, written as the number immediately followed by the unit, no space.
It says 0rpm
